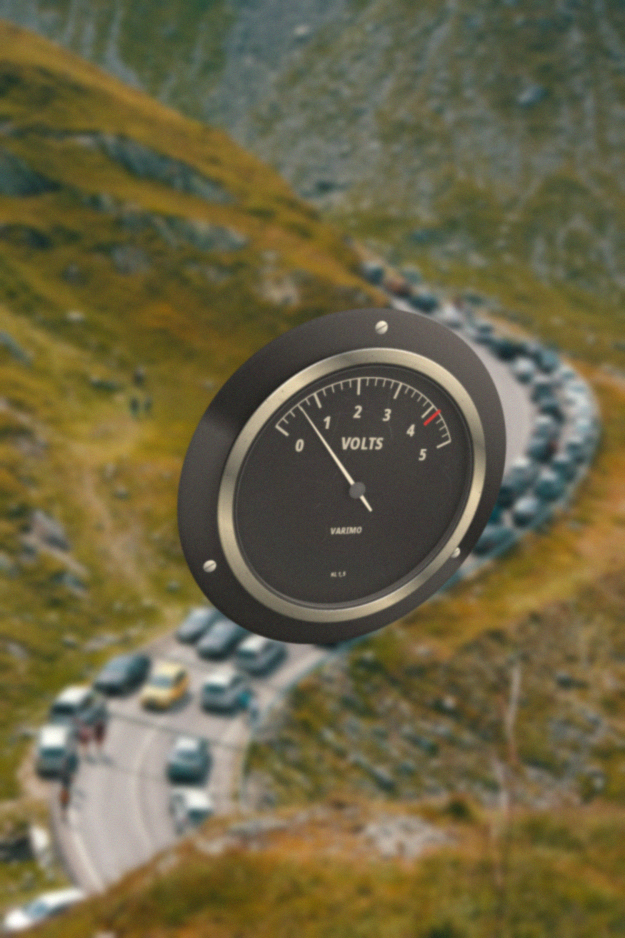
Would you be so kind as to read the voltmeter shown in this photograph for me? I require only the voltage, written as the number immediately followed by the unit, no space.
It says 0.6V
